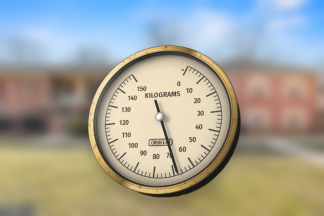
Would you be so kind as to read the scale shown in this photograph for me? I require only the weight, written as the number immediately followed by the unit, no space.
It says 68kg
